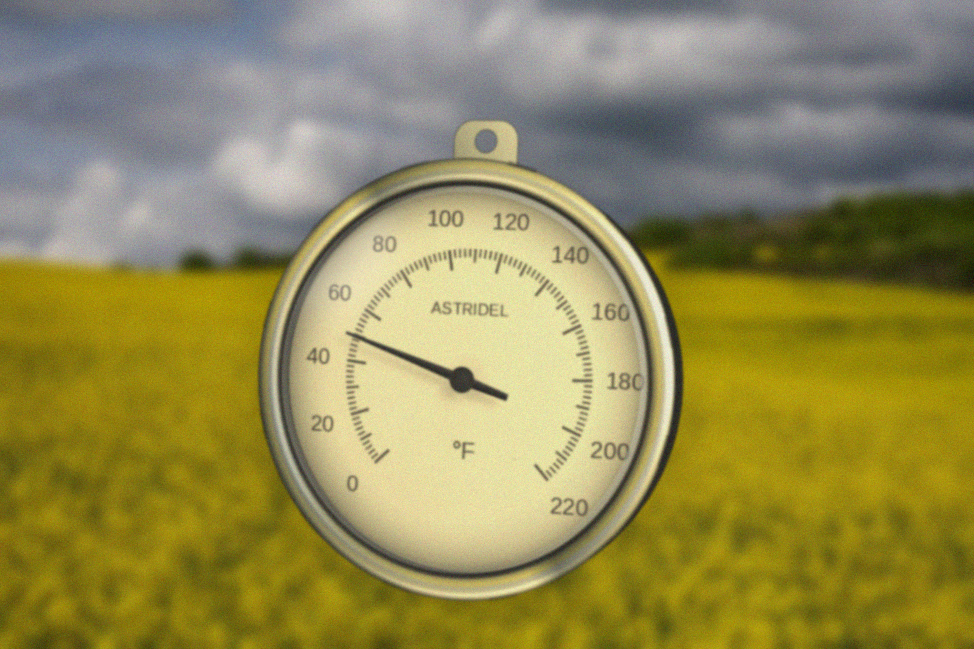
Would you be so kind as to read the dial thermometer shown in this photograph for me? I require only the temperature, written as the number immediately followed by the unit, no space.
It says 50°F
